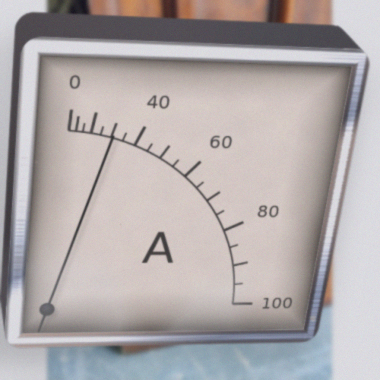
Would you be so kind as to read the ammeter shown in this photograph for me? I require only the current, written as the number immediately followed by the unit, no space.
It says 30A
